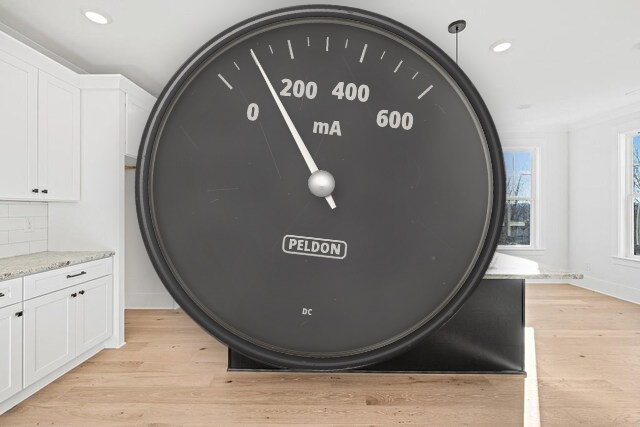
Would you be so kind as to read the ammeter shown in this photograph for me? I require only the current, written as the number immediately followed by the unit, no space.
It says 100mA
